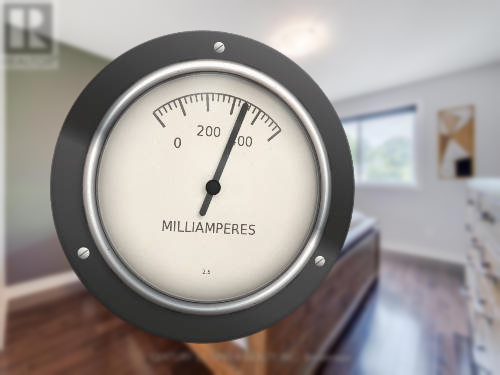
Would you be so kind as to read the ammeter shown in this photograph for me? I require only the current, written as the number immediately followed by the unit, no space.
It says 340mA
